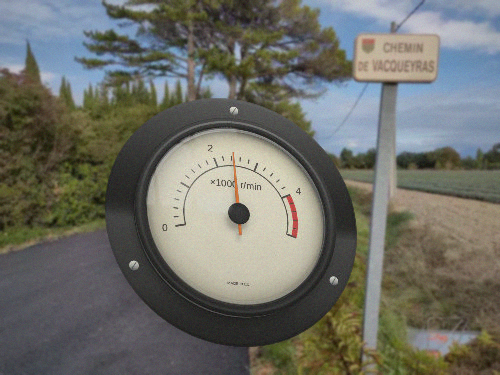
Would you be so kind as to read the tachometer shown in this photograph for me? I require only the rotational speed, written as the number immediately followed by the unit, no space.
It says 2400rpm
